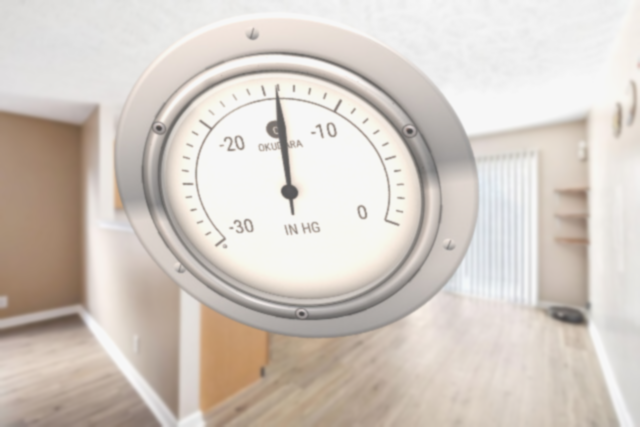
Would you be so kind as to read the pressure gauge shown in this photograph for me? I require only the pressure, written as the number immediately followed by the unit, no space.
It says -14inHg
